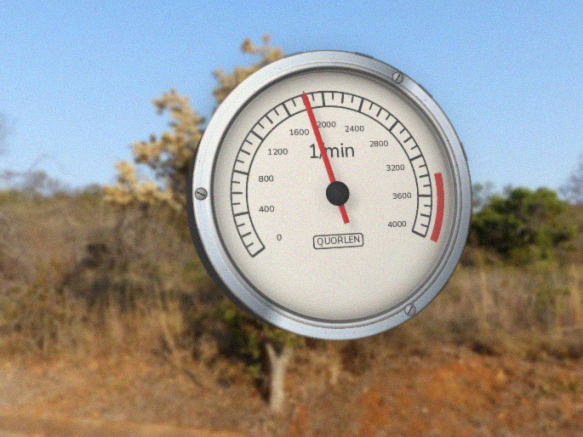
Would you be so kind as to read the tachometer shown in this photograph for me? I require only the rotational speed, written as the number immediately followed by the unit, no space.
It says 1800rpm
